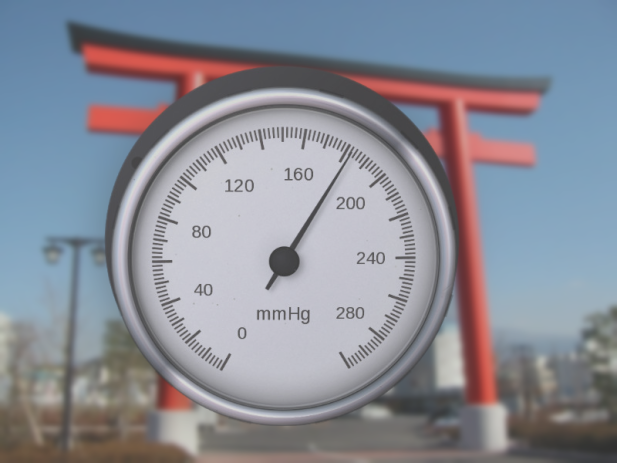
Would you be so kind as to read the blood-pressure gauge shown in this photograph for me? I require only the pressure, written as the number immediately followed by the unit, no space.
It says 182mmHg
